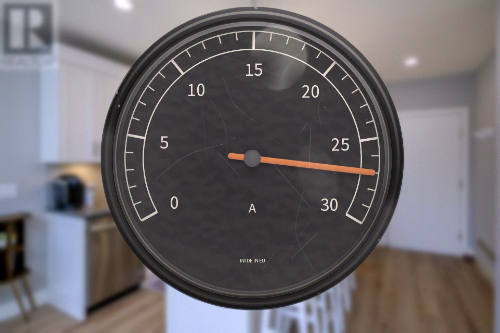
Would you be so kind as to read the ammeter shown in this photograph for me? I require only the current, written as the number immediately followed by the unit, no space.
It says 27A
